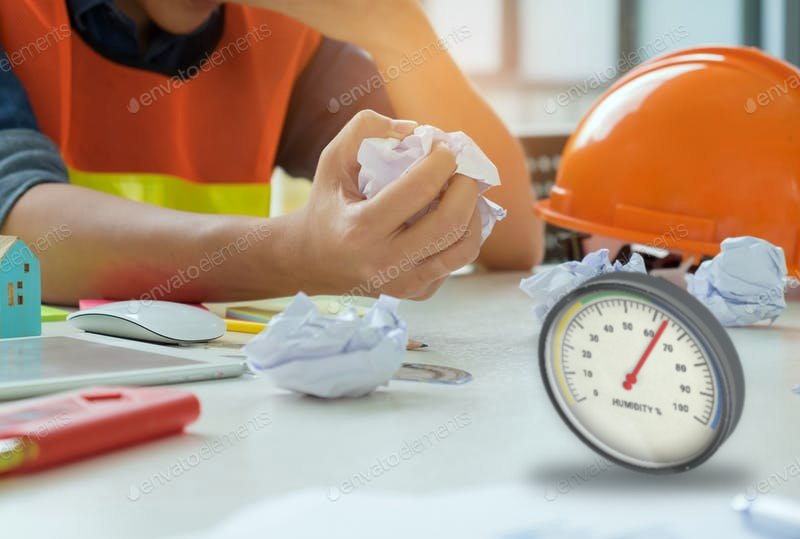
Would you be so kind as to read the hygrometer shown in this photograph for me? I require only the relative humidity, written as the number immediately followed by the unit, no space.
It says 64%
